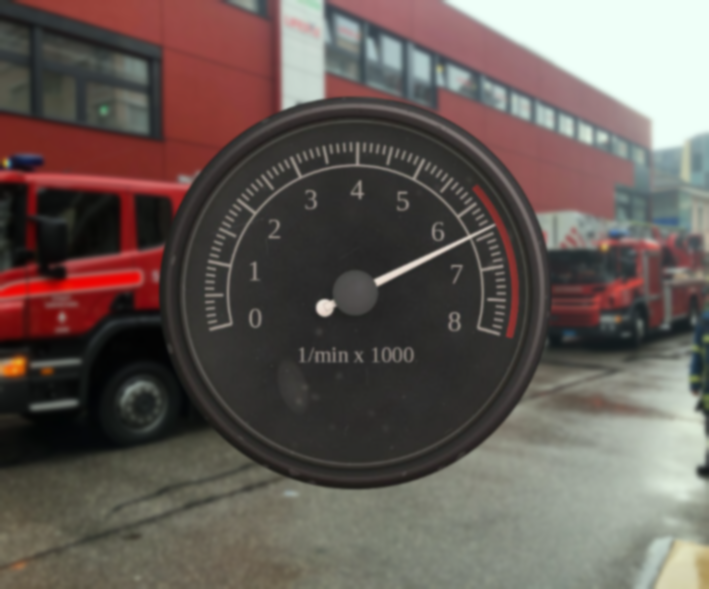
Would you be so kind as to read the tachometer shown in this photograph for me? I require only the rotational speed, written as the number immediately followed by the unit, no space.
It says 6400rpm
